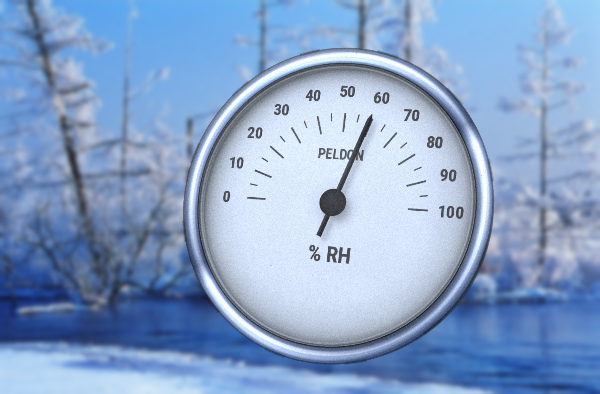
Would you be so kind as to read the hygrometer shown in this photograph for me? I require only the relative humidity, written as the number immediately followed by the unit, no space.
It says 60%
